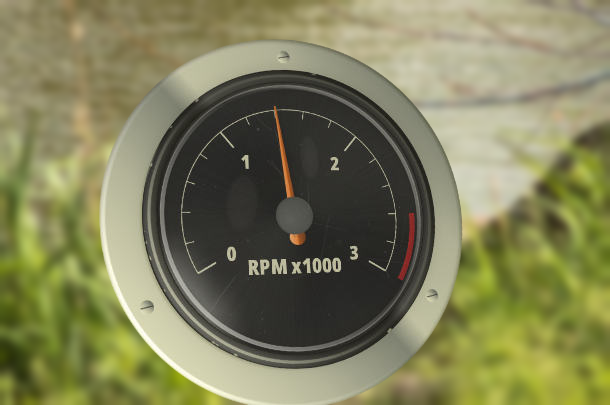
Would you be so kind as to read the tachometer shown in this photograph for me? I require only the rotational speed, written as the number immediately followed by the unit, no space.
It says 1400rpm
